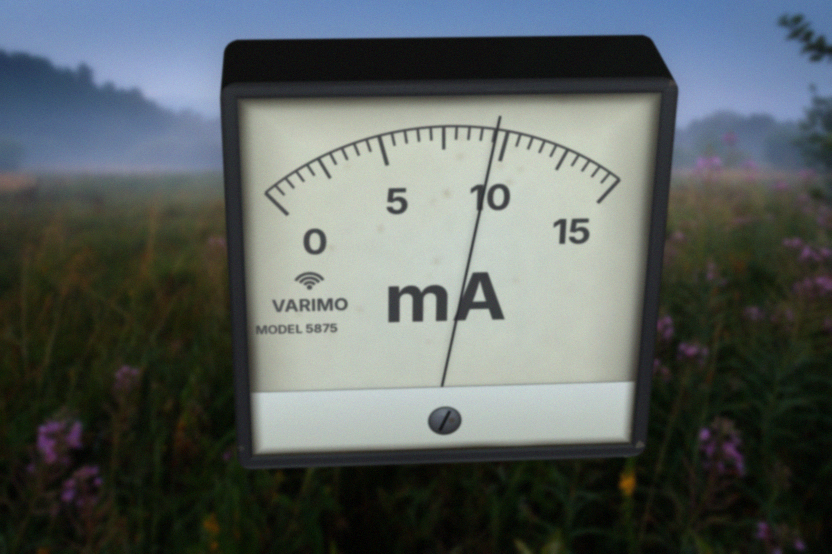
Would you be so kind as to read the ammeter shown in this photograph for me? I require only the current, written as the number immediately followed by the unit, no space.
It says 9.5mA
